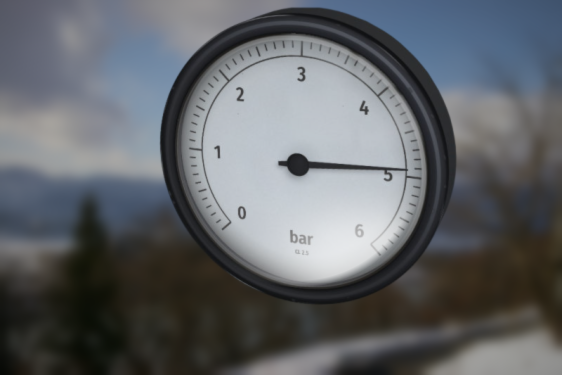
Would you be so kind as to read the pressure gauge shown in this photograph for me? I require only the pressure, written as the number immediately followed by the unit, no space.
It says 4.9bar
